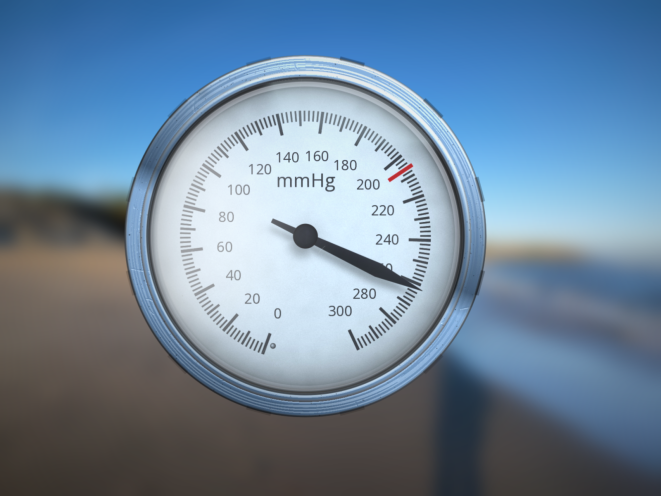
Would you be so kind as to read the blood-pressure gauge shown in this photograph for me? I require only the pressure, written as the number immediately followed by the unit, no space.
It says 262mmHg
